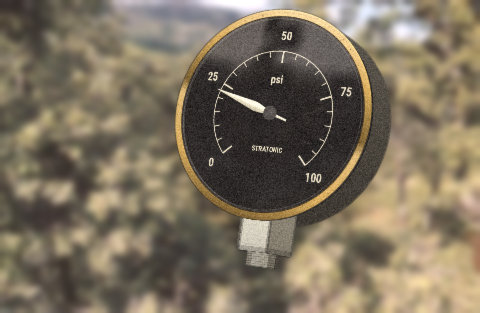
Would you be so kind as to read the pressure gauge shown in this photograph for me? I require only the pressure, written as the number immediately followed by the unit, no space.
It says 22.5psi
